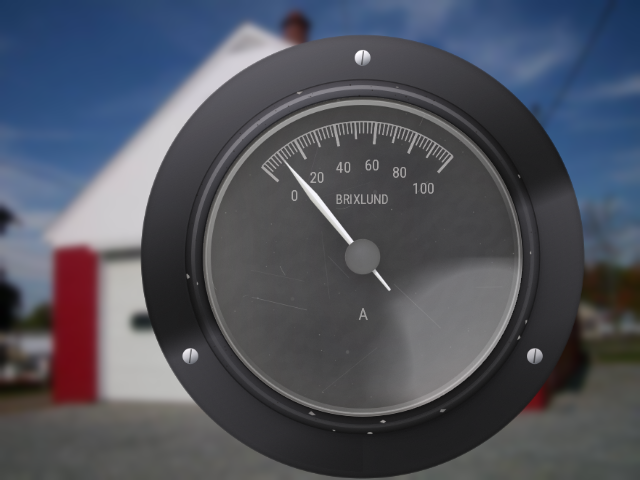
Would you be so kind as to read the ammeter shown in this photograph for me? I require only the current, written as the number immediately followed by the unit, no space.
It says 10A
